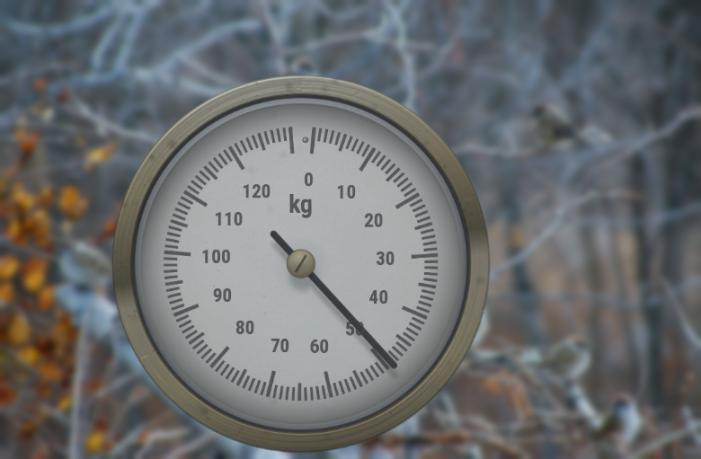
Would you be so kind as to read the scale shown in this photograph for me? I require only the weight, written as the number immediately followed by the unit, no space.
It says 49kg
